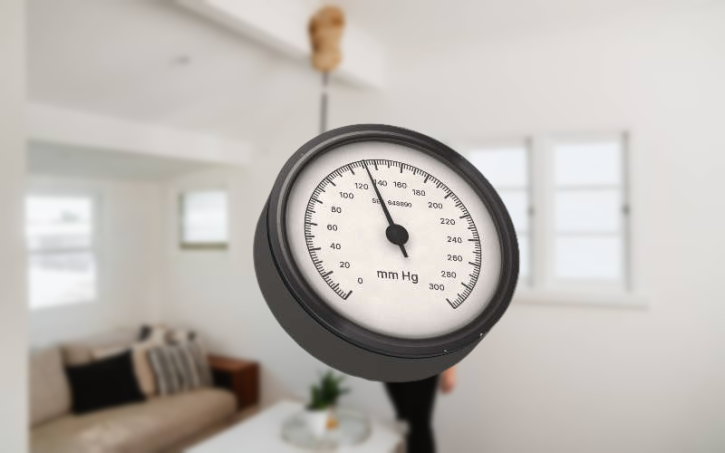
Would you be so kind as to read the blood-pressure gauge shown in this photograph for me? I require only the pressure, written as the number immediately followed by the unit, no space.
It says 130mmHg
